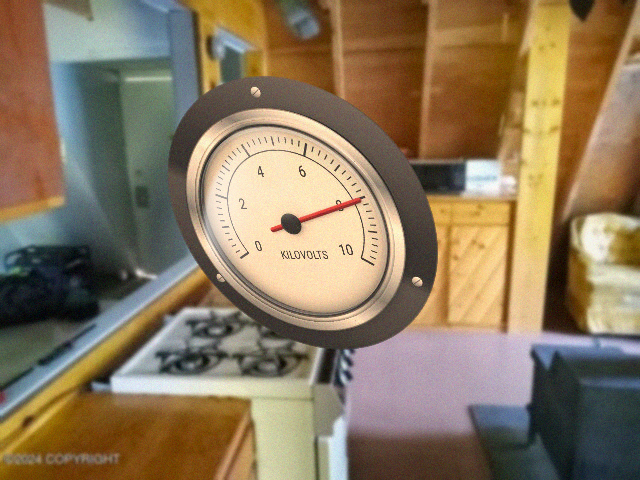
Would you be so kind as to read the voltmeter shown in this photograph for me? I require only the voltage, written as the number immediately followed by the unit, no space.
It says 8kV
